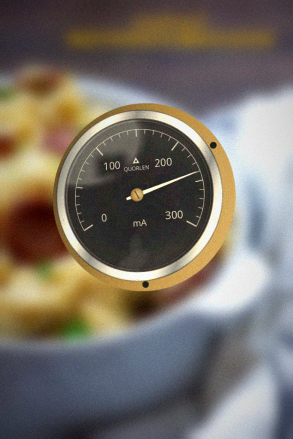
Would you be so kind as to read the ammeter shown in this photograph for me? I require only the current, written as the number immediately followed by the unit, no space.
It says 240mA
